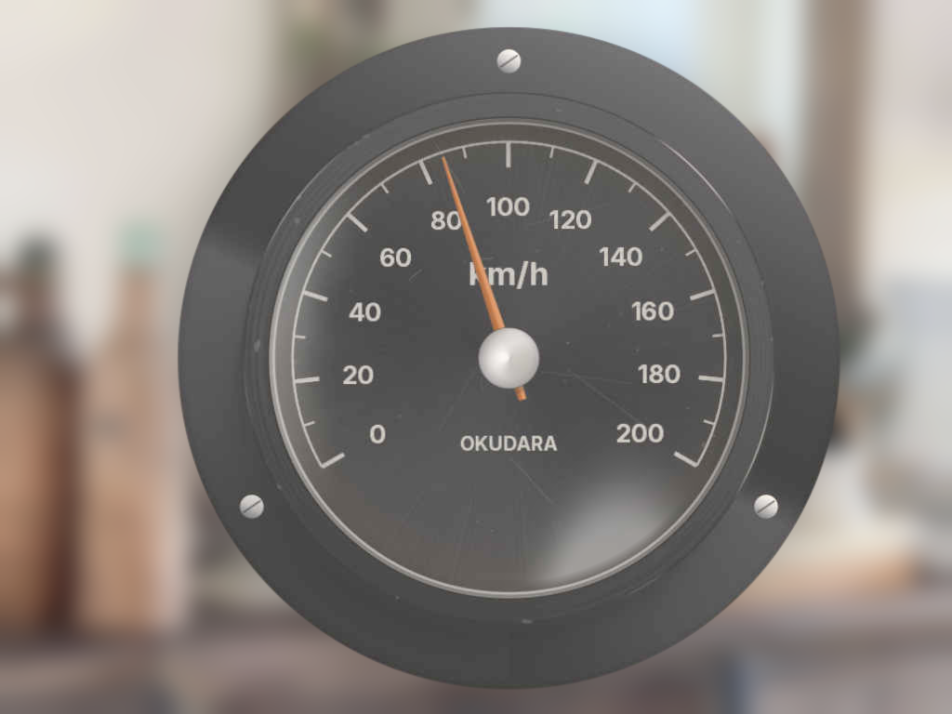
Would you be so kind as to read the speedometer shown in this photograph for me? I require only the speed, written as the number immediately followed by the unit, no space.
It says 85km/h
